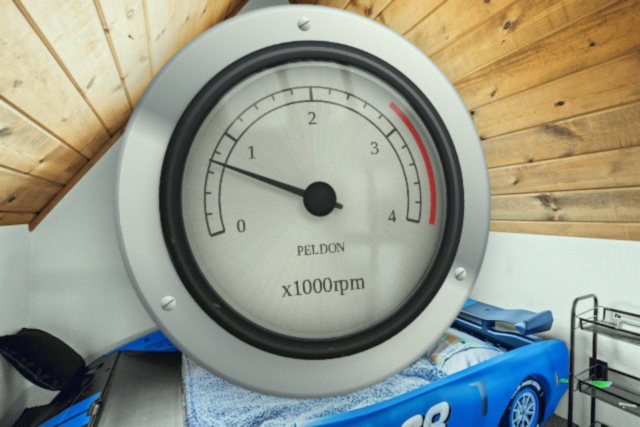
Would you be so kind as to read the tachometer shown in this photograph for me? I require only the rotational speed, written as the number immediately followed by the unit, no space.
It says 700rpm
